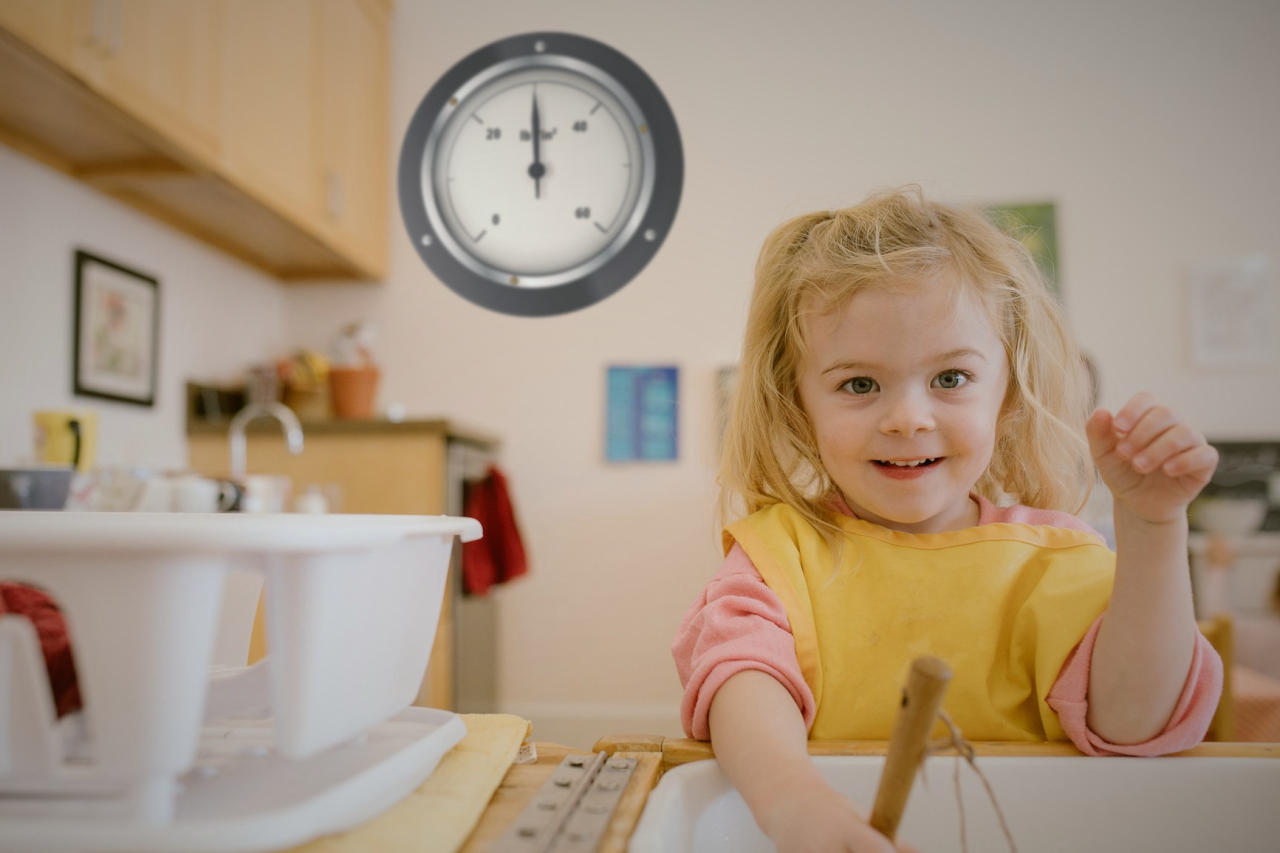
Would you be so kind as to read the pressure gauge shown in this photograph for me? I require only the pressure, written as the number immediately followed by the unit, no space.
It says 30psi
